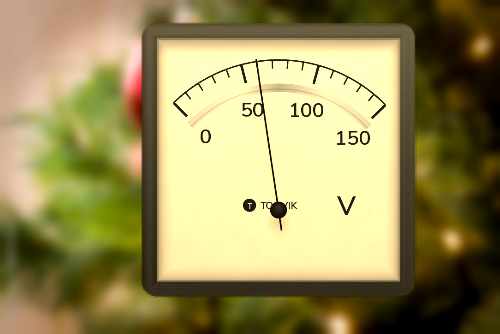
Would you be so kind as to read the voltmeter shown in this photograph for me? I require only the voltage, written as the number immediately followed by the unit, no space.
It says 60V
